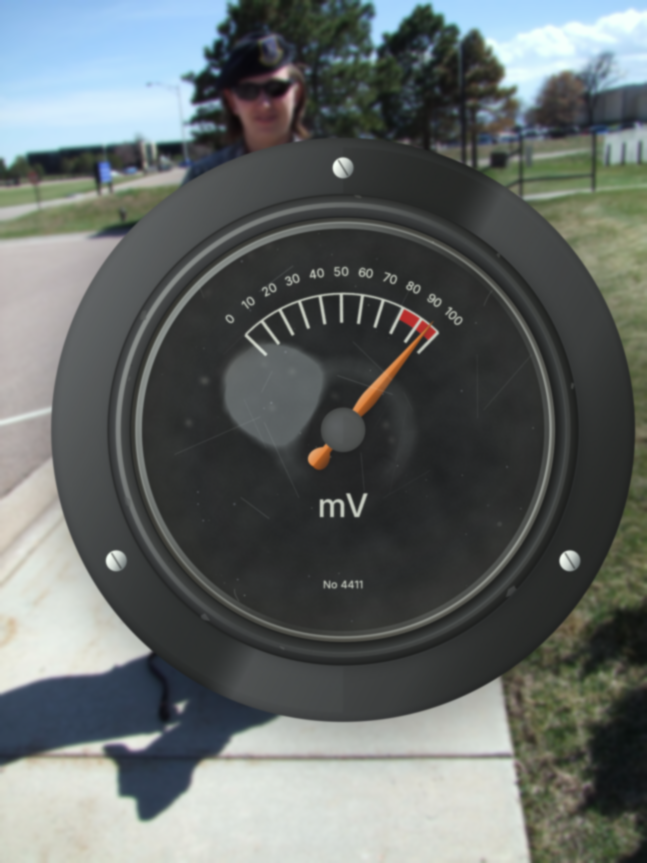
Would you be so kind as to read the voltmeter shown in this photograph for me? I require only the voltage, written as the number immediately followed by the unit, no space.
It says 95mV
